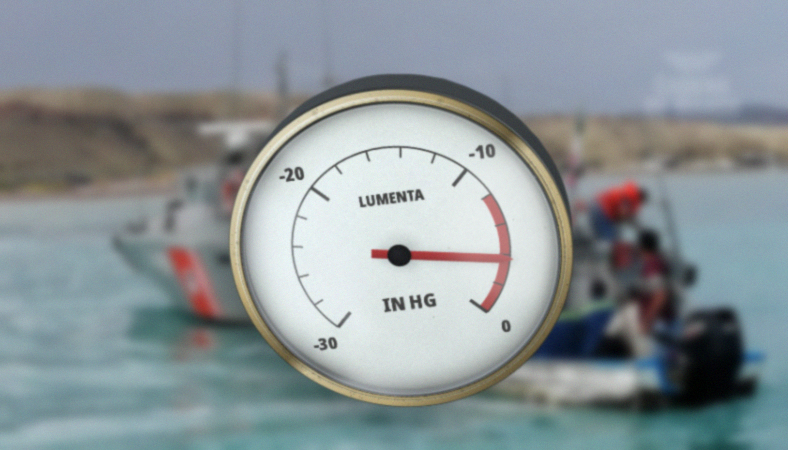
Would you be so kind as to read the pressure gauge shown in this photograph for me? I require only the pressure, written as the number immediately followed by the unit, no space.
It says -4inHg
